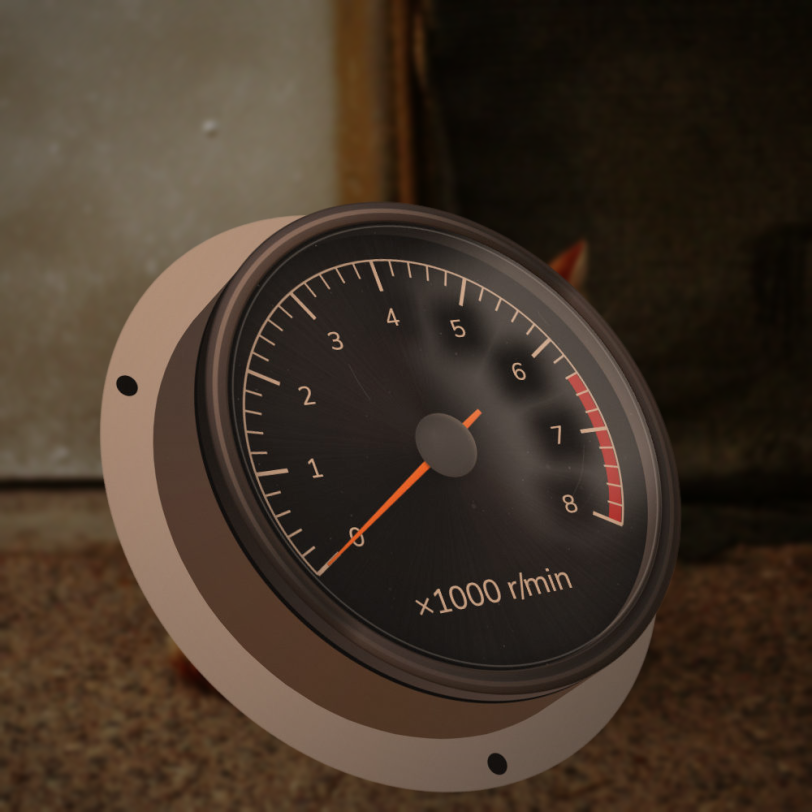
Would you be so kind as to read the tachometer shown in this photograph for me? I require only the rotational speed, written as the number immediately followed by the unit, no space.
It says 0rpm
